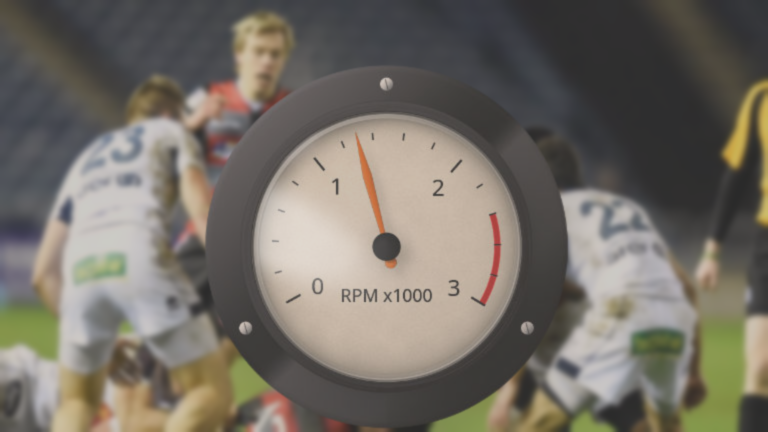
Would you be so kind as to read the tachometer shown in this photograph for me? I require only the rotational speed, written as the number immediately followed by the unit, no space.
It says 1300rpm
